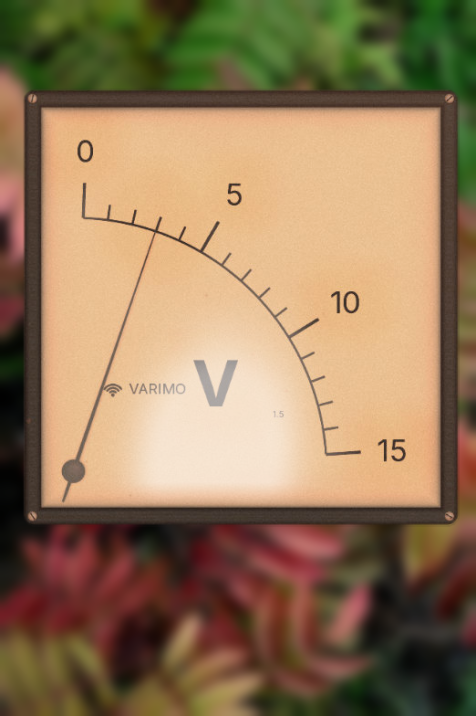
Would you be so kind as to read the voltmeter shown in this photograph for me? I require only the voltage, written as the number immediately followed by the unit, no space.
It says 3V
